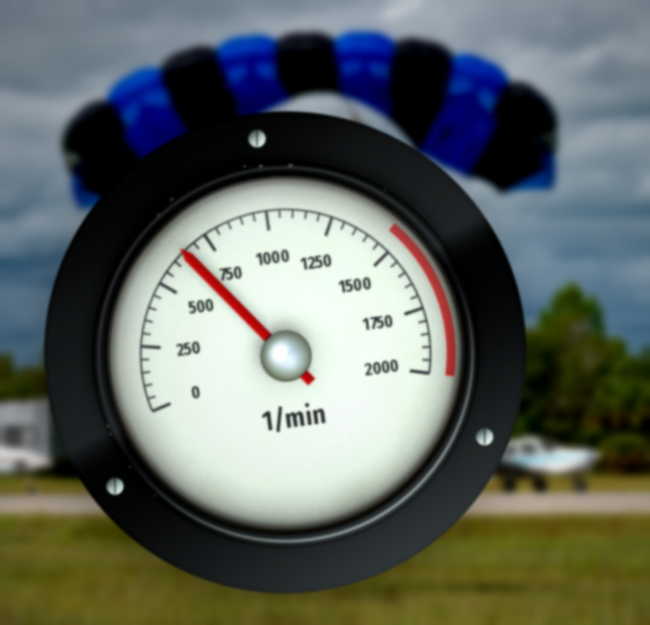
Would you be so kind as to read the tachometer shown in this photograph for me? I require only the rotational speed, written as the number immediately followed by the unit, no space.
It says 650rpm
